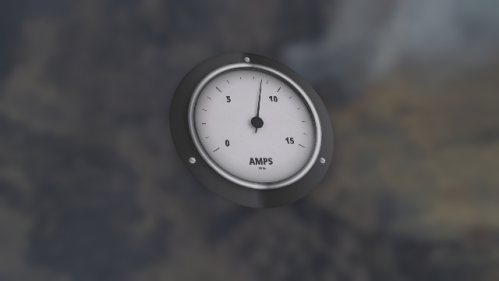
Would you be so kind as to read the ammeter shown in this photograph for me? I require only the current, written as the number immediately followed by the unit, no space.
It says 8.5A
